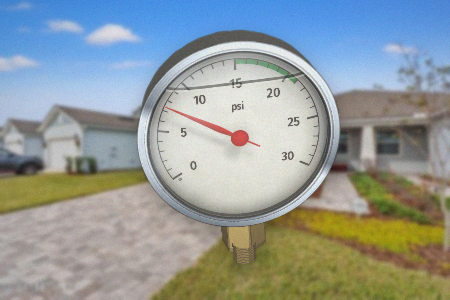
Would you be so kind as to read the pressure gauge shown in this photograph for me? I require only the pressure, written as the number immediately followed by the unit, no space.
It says 7.5psi
